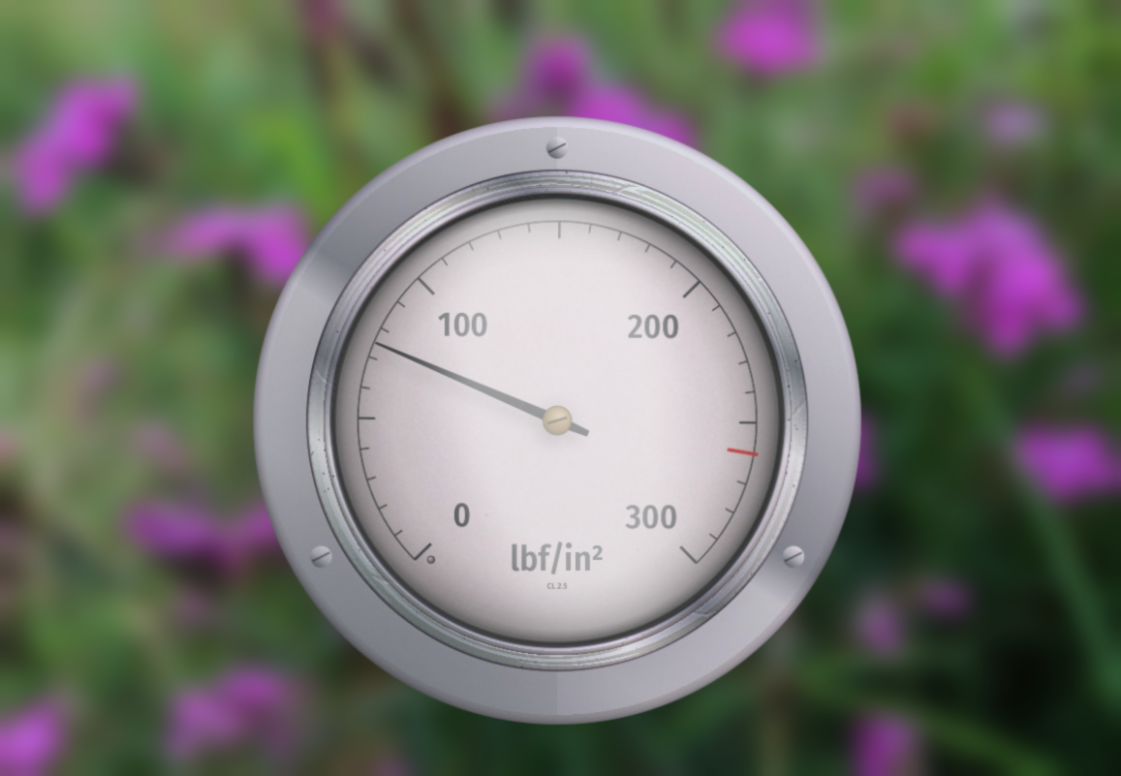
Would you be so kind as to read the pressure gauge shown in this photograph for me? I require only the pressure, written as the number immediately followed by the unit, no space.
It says 75psi
